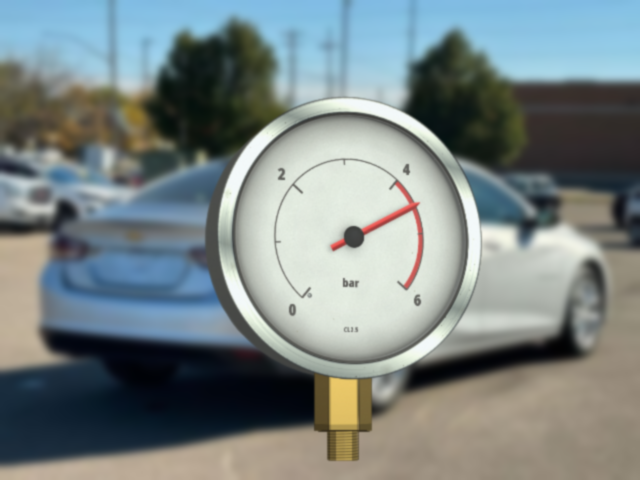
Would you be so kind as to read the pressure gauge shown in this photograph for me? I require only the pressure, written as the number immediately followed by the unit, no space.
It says 4.5bar
